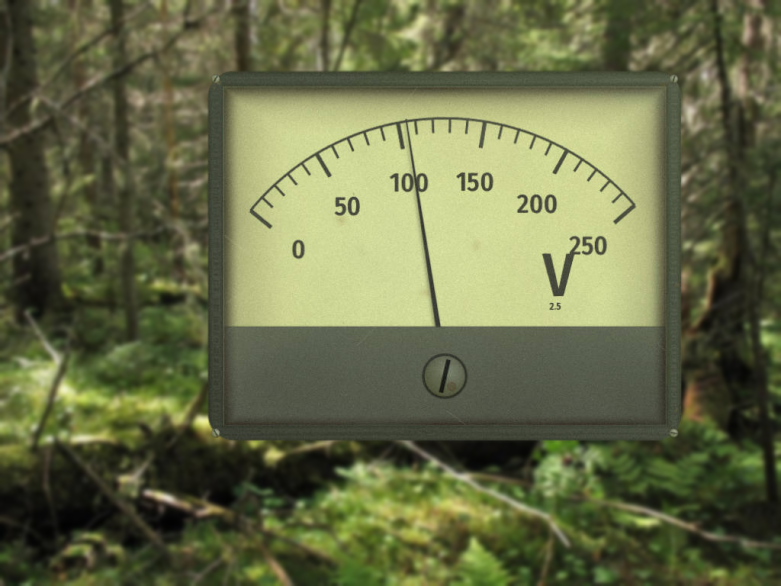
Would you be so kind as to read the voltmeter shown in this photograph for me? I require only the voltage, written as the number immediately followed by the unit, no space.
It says 105V
